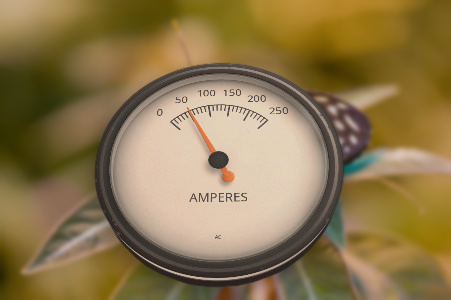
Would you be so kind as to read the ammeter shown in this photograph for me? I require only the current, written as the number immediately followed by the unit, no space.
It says 50A
